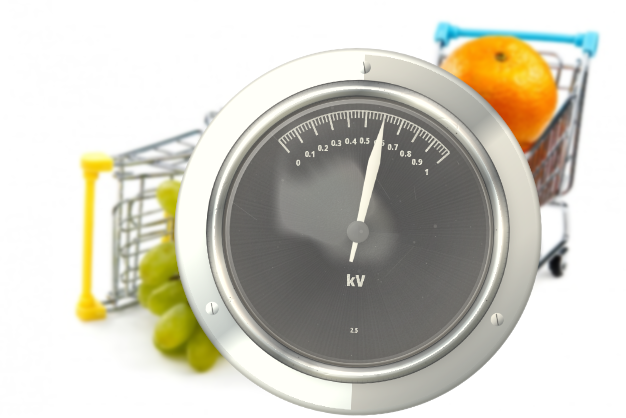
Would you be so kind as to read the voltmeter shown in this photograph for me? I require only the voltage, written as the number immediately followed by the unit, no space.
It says 0.6kV
